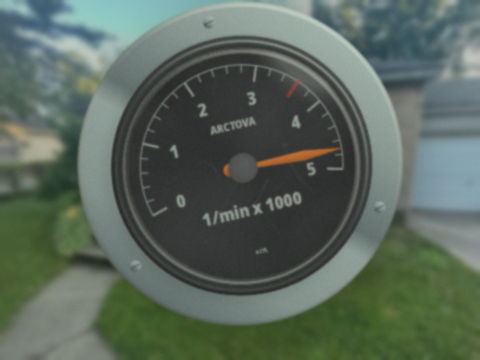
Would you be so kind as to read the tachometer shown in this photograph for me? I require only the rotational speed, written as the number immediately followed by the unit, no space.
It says 4700rpm
